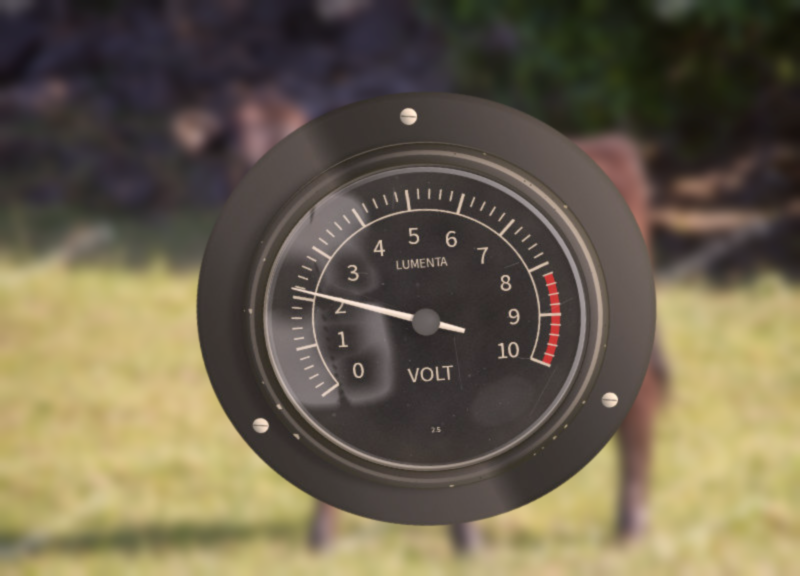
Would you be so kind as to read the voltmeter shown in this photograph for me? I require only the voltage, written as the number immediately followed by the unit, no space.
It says 2.2V
